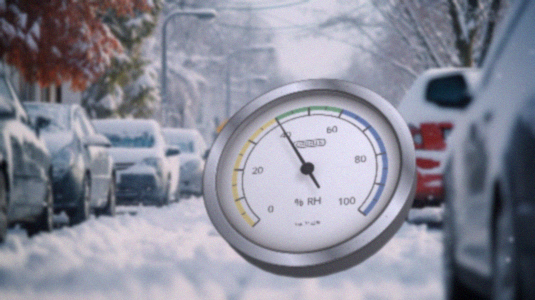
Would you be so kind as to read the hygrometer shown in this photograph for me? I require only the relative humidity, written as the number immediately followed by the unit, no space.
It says 40%
